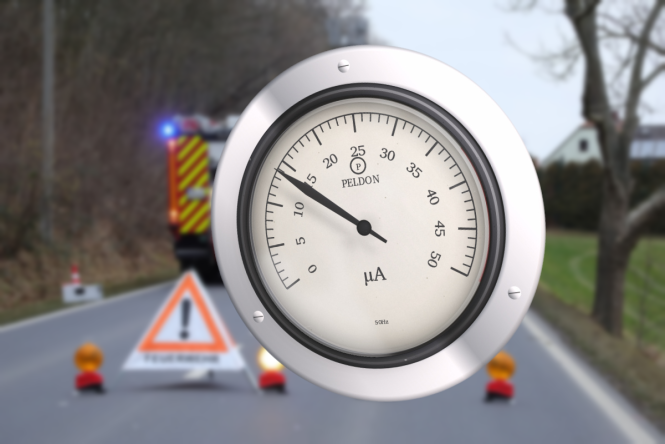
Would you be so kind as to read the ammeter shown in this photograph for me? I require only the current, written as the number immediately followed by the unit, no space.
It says 14µA
